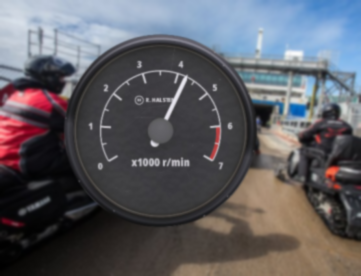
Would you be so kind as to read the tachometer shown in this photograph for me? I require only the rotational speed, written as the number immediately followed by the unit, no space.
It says 4250rpm
